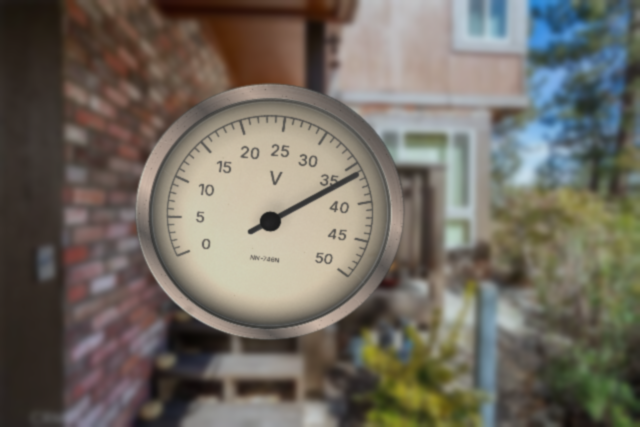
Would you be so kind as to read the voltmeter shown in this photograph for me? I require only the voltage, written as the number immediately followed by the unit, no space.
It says 36V
